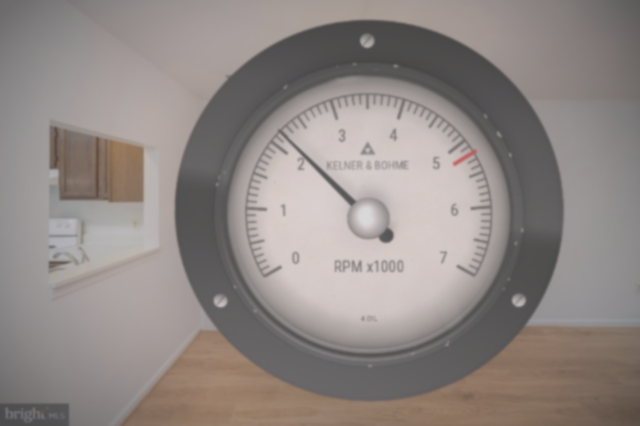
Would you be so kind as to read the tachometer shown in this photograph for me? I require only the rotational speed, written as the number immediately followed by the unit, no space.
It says 2200rpm
